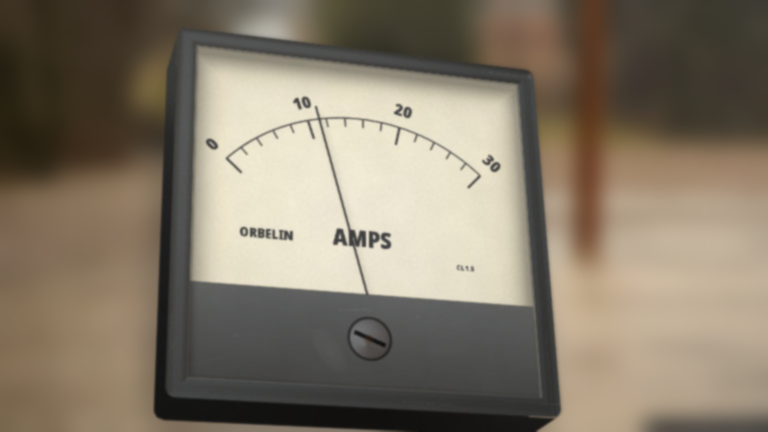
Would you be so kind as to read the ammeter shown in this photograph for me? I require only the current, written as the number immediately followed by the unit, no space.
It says 11A
